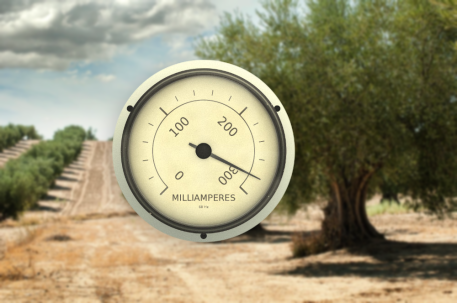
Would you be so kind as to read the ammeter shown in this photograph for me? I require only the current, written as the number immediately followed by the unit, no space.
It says 280mA
